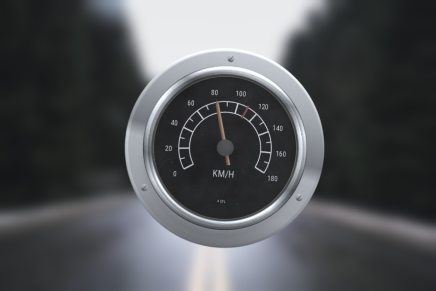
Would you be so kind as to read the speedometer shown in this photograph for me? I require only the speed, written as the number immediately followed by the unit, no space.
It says 80km/h
